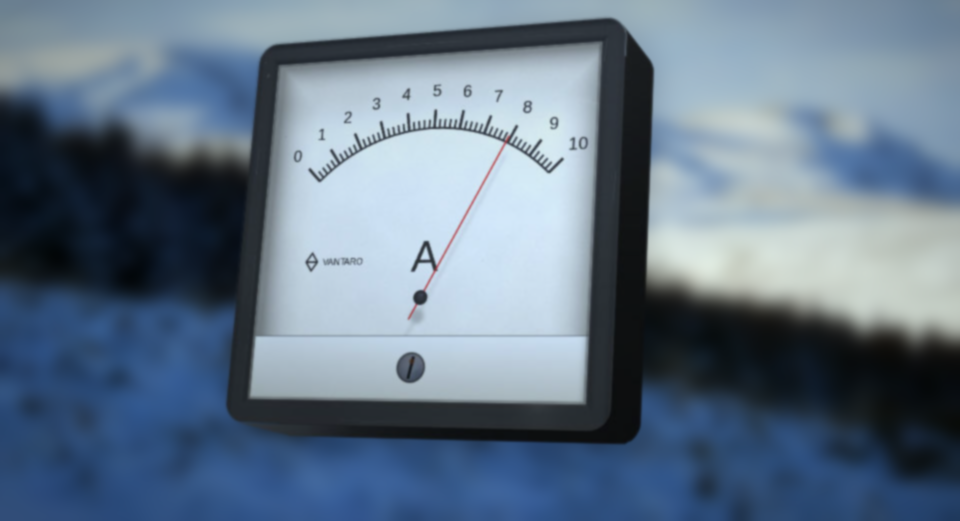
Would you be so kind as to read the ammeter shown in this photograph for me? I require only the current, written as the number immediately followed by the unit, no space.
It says 8A
